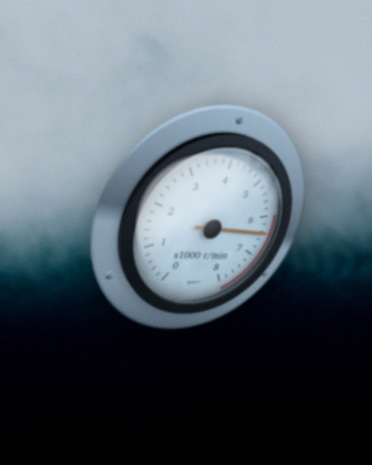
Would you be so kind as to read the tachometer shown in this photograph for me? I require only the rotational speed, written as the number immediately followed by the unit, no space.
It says 6400rpm
